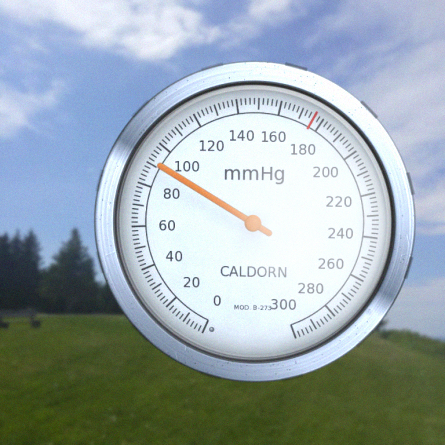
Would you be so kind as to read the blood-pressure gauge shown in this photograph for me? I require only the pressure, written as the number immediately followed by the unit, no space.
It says 92mmHg
